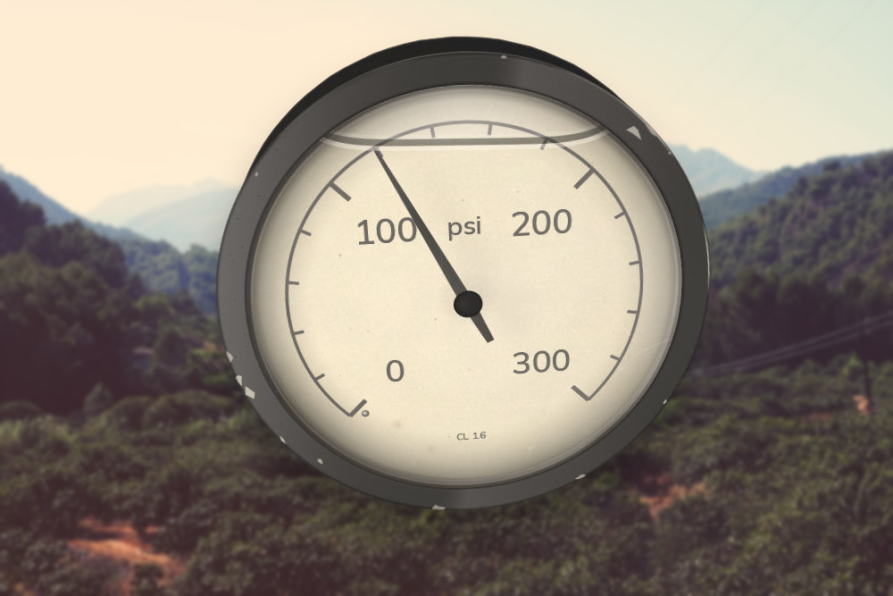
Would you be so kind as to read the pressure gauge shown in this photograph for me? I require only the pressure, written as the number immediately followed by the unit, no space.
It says 120psi
